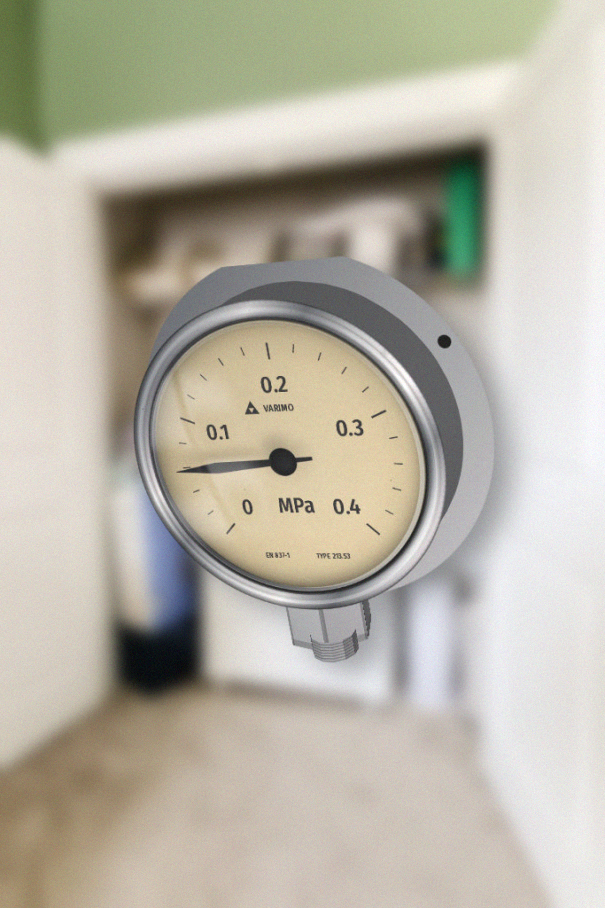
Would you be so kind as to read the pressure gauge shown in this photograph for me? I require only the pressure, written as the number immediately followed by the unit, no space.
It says 0.06MPa
